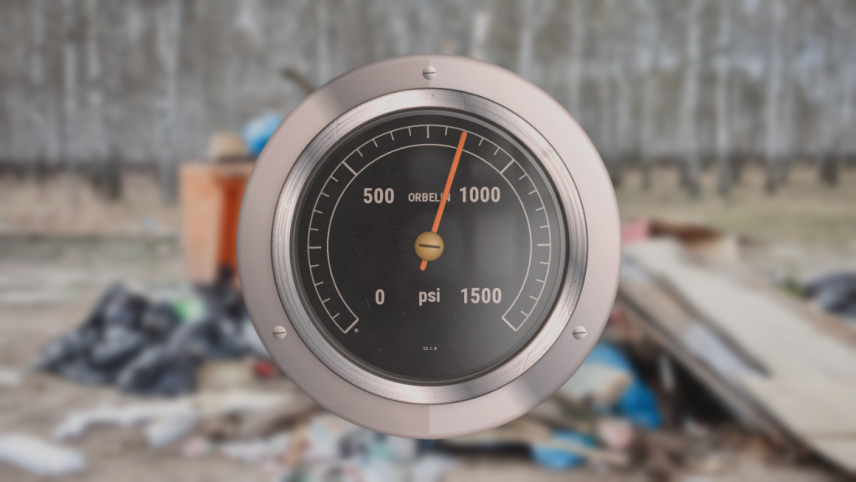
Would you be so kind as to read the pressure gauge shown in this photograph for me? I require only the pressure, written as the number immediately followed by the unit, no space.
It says 850psi
